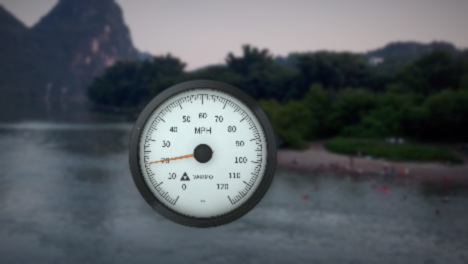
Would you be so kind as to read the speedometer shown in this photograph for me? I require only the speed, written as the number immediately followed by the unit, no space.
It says 20mph
